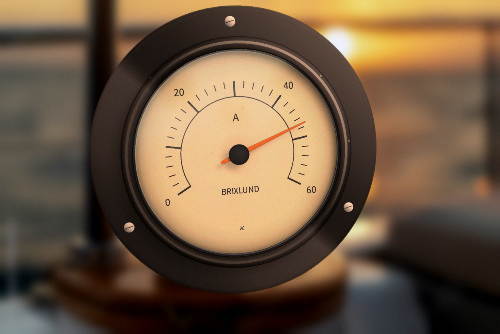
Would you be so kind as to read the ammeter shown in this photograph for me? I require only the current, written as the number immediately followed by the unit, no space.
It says 47A
